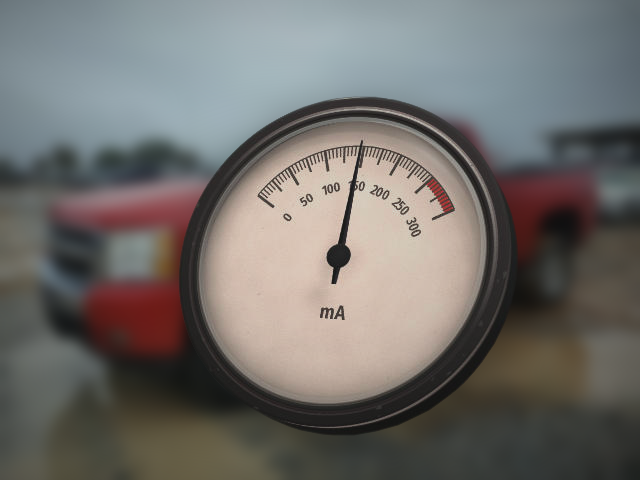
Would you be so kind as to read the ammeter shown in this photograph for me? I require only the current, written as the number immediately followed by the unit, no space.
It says 150mA
